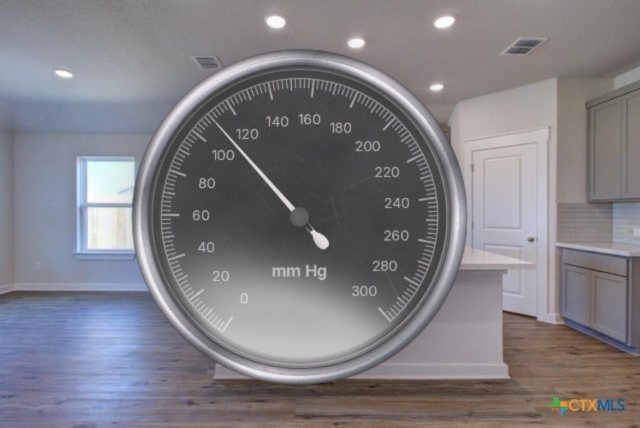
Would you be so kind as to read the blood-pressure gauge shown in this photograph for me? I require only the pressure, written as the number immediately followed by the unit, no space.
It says 110mmHg
